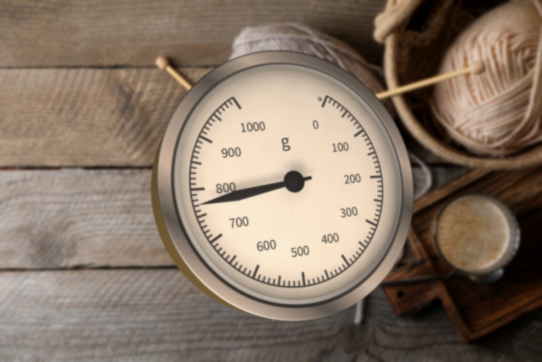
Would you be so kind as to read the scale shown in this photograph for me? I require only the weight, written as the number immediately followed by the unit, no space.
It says 770g
